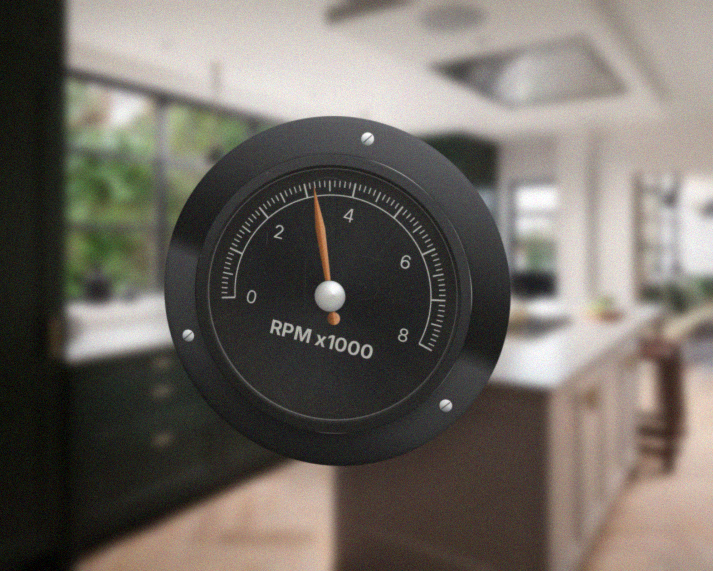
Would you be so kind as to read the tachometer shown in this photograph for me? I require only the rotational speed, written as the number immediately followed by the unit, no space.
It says 3200rpm
